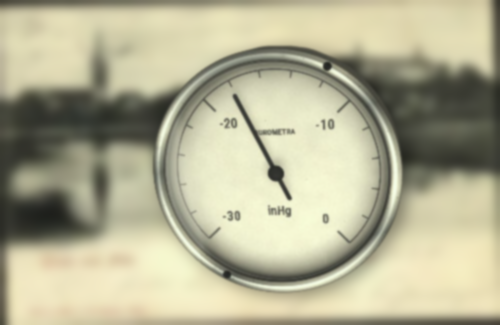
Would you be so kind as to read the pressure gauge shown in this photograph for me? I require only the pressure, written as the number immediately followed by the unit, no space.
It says -18inHg
